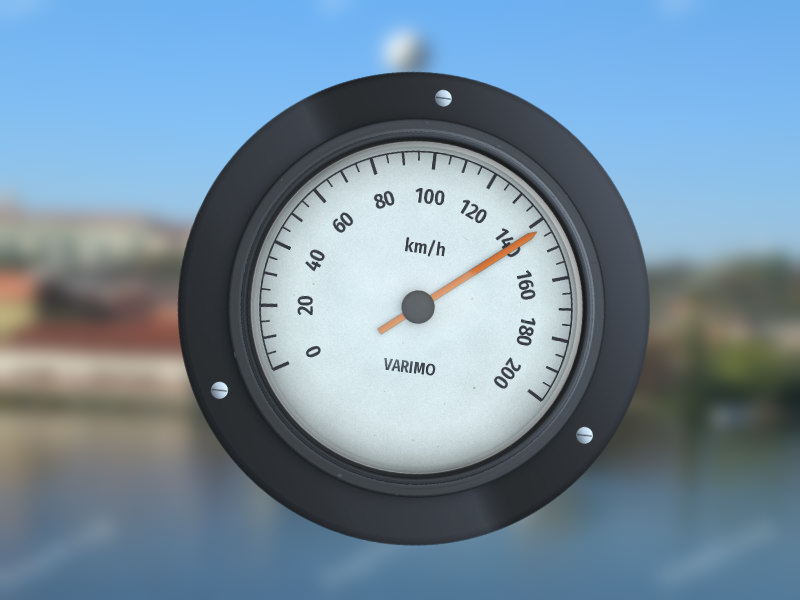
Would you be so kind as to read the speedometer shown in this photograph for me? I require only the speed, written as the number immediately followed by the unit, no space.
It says 142.5km/h
